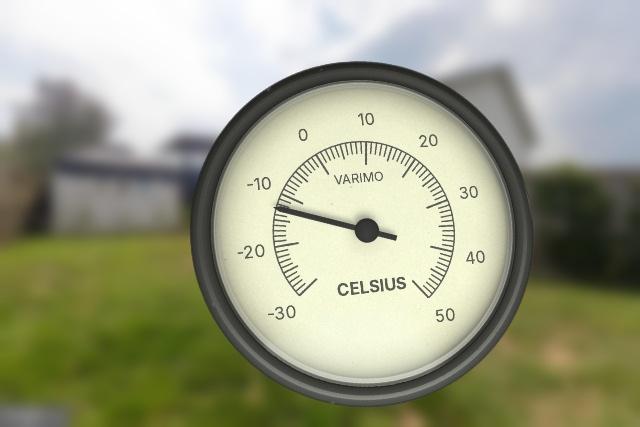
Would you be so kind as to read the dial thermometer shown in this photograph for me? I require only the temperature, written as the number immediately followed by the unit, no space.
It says -13°C
